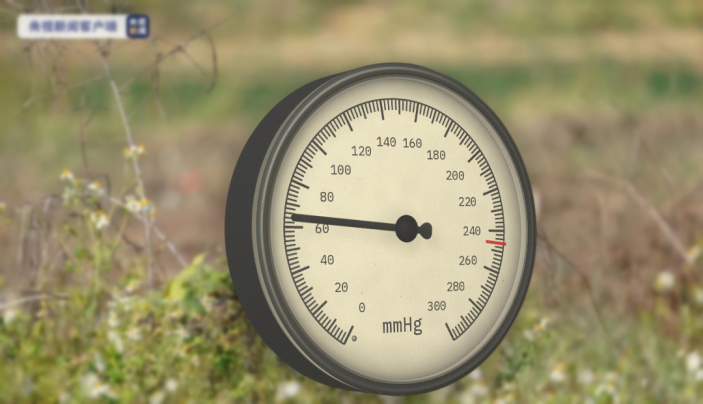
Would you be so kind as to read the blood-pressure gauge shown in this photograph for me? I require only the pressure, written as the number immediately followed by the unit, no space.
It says 64mmHg
